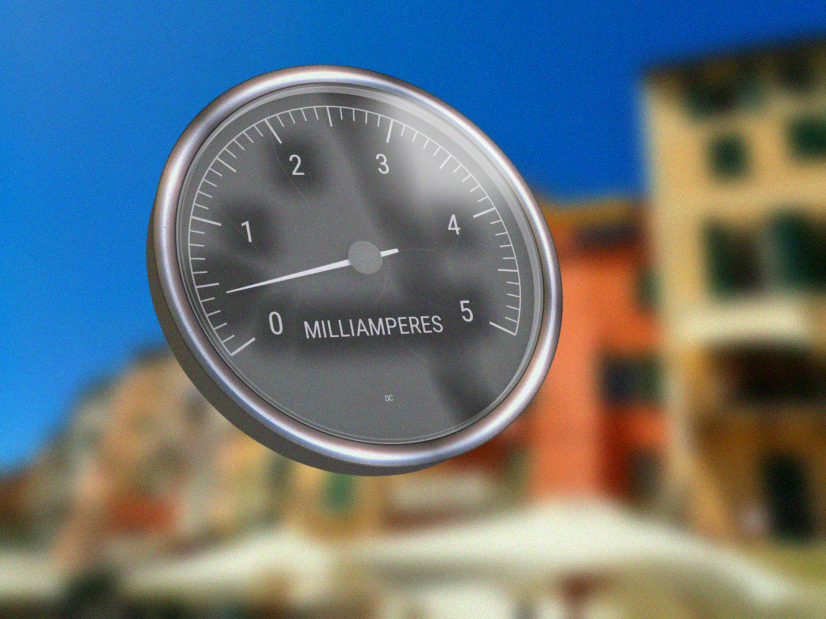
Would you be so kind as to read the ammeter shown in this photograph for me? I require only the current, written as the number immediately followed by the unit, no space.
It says 0.4mA
